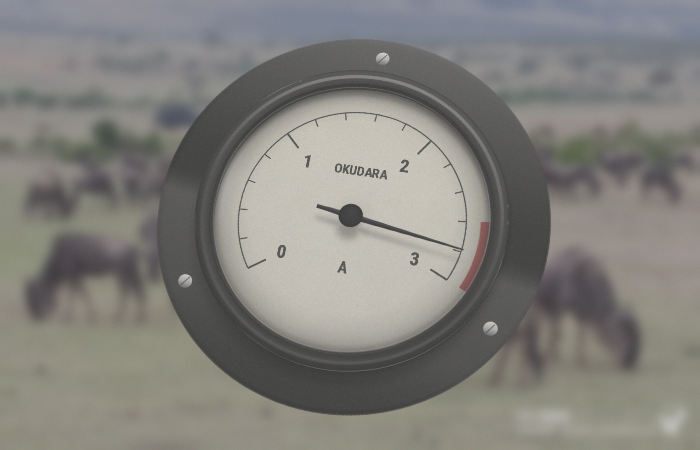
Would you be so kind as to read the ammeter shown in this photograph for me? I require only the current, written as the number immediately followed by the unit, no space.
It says 2.8A
